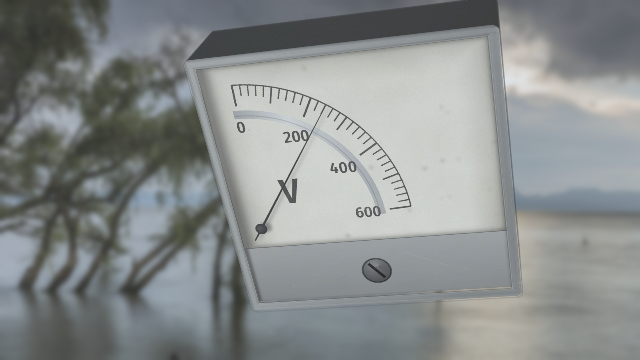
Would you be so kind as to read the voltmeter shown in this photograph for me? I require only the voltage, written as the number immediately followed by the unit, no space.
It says 240V
